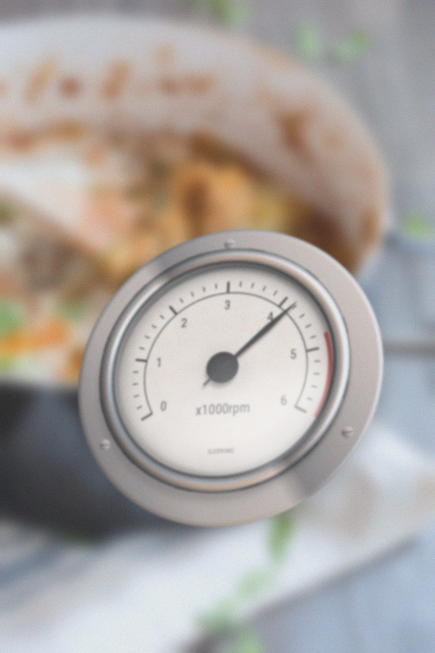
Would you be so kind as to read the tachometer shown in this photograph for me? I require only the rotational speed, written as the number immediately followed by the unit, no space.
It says 4200rpm
